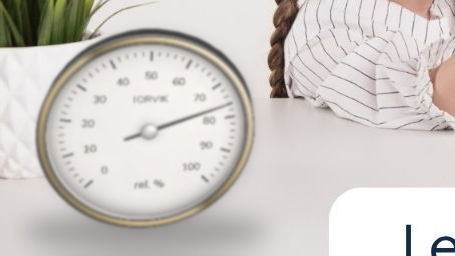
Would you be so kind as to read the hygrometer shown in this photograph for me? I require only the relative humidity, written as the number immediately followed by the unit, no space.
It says 76%
